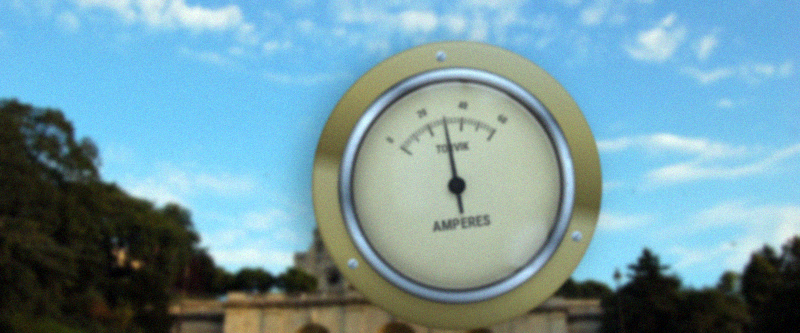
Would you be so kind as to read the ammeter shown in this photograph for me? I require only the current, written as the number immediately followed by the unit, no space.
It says 30A
